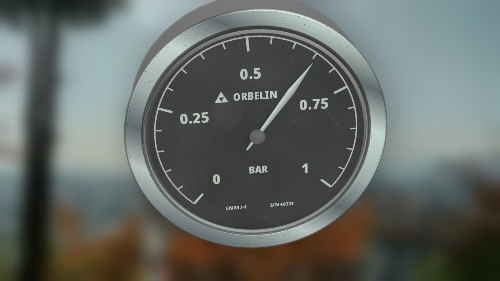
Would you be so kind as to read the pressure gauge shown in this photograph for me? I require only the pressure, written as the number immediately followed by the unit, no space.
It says 0.65bar
